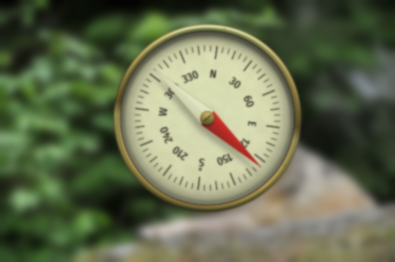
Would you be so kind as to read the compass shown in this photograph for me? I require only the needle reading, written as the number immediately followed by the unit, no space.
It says 125°
